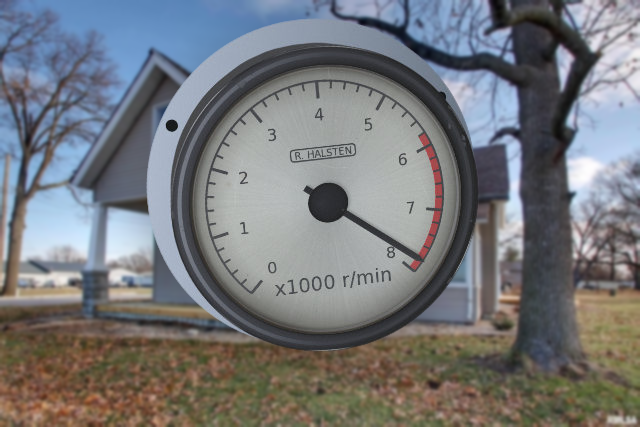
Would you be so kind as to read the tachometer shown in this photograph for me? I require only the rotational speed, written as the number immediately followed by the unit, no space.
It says 7800rpm
